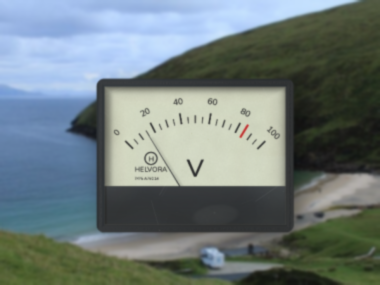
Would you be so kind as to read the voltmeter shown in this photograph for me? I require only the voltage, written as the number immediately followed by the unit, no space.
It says 15V
